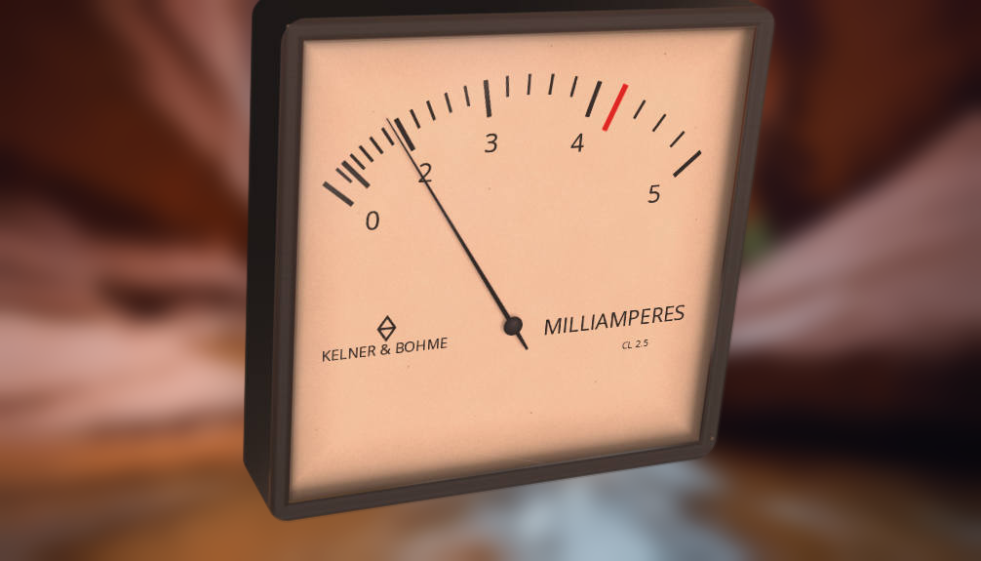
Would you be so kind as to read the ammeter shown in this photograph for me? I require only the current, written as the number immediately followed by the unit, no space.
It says 1.9mA
